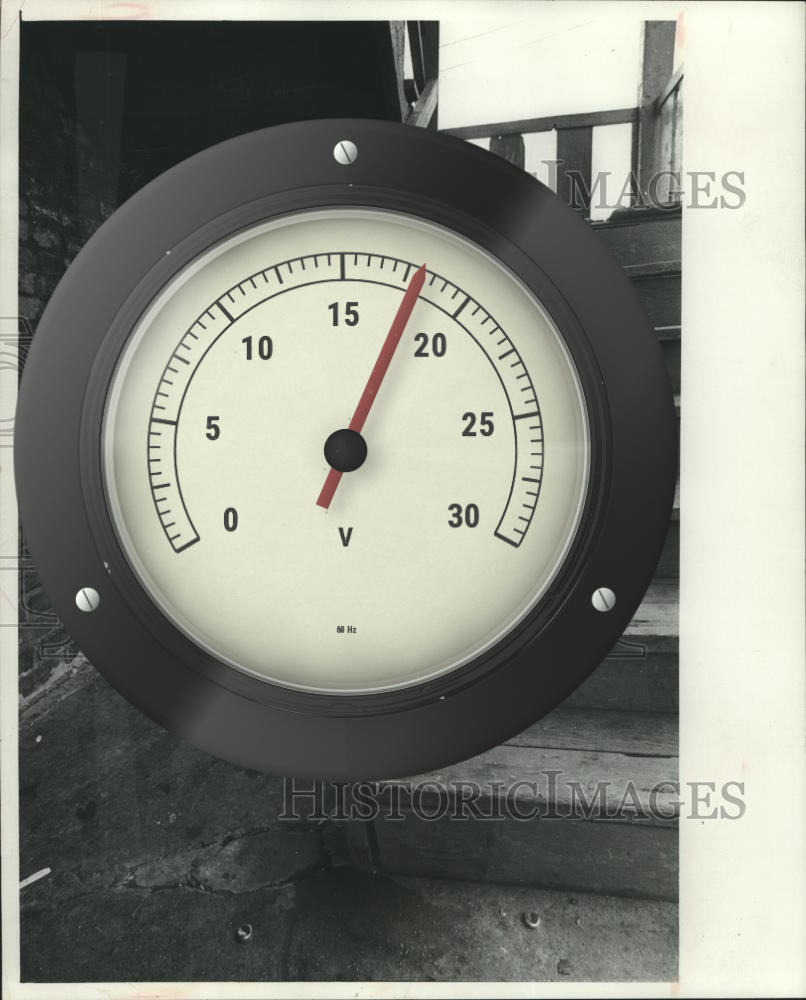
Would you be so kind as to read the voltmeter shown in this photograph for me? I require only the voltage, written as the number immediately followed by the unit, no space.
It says 18V
